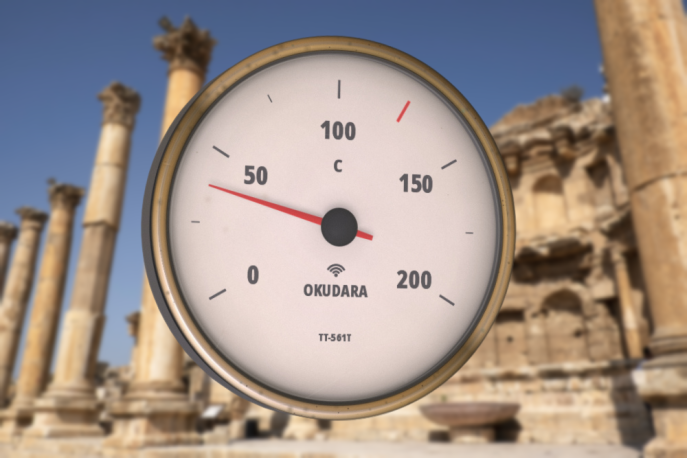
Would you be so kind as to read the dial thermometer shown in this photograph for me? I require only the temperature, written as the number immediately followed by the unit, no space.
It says 37.5°C
